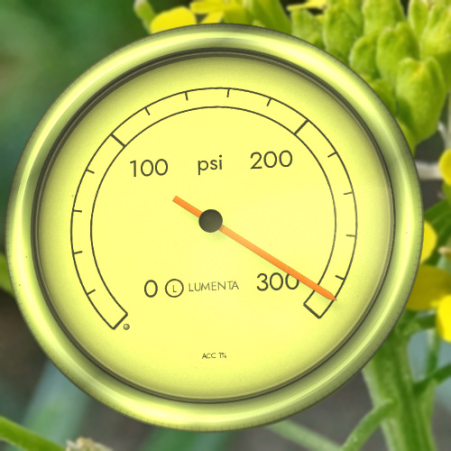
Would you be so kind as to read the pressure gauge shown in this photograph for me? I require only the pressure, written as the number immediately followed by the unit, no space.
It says 290psi
